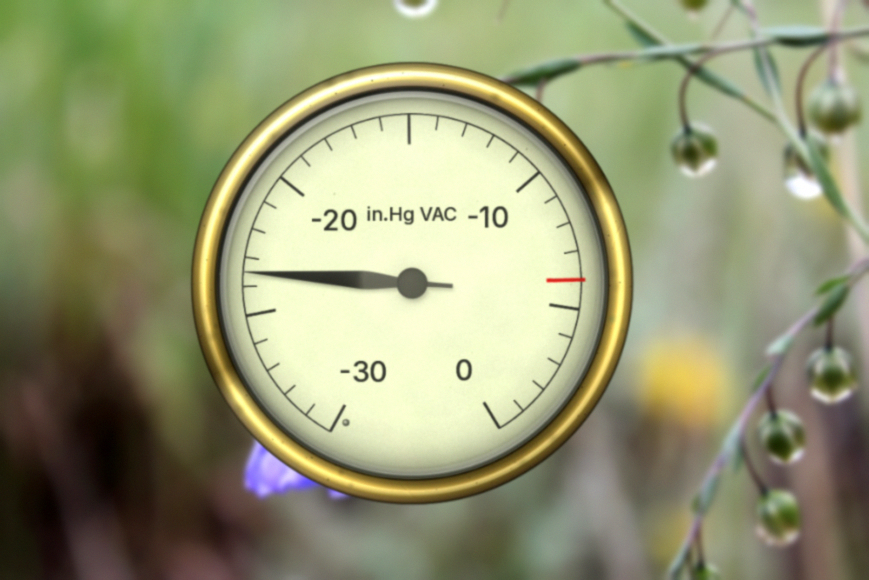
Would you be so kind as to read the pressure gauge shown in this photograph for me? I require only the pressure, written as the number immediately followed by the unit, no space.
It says -23.5inHg
